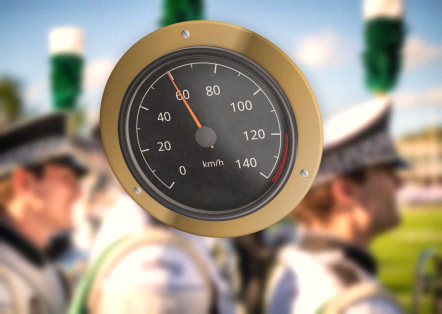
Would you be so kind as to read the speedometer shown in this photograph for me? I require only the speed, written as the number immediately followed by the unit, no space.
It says 60km/h
